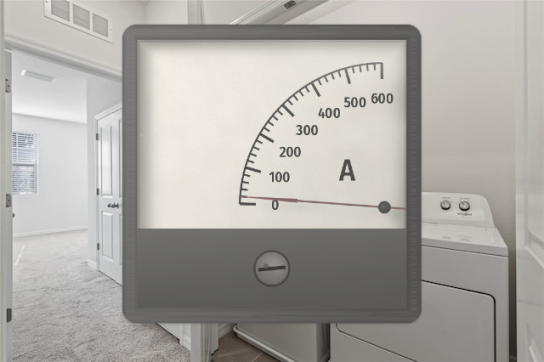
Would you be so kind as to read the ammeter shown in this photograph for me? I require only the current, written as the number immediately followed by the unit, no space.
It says 20A
